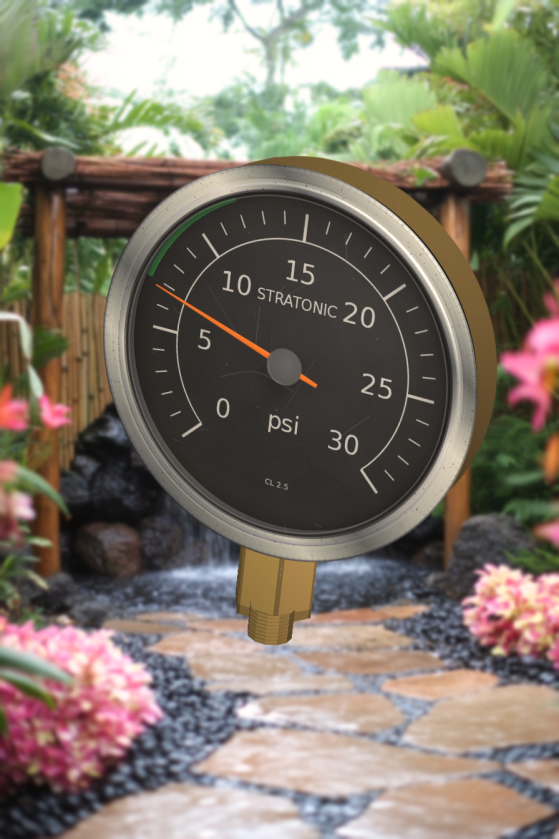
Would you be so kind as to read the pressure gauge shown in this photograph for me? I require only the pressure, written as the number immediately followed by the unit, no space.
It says 7psi
